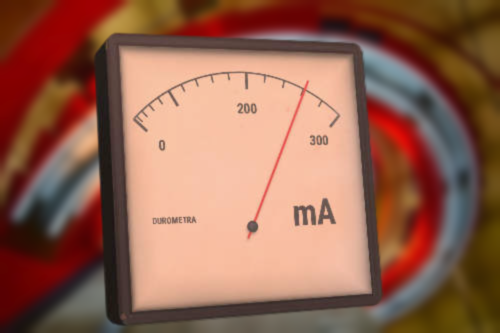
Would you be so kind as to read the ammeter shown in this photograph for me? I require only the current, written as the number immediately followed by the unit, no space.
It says 260mA
